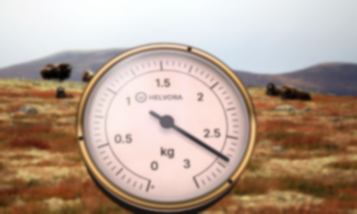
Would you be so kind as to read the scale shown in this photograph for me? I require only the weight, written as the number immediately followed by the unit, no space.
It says 2.7kg
